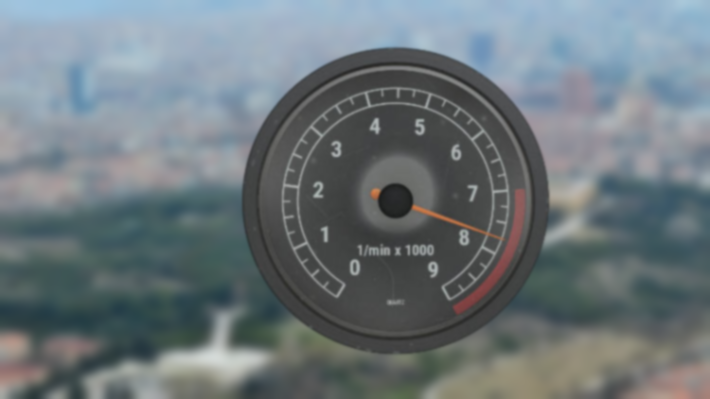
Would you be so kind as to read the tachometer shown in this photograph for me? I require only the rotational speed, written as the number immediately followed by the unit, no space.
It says 7750rpm
